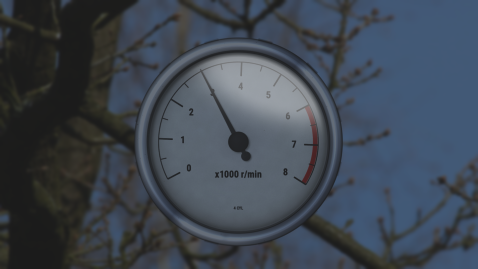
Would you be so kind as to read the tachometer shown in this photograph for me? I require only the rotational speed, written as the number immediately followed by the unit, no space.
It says 3000rpm
